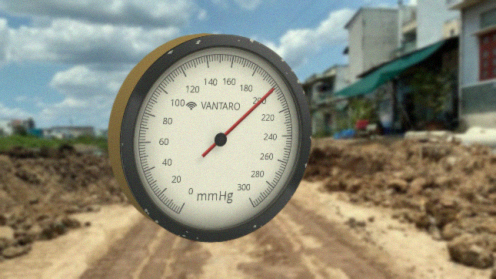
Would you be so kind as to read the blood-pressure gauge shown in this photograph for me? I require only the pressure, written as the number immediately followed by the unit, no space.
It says 200mmHg
